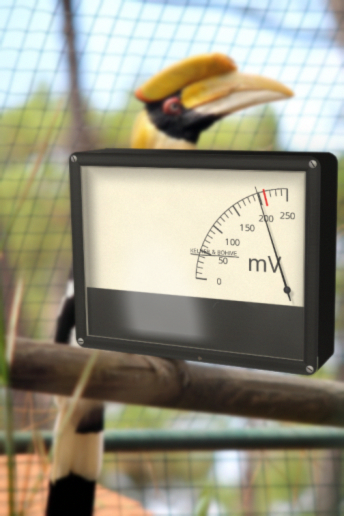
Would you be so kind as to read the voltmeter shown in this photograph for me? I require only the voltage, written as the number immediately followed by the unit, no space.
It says 200mV
